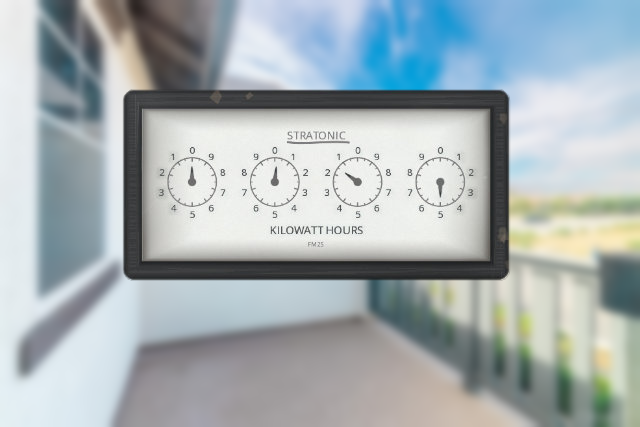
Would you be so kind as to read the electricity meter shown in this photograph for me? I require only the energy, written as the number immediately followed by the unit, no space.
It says 15kWh
